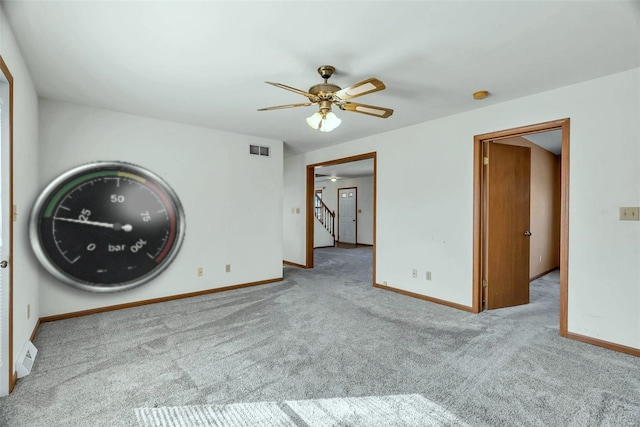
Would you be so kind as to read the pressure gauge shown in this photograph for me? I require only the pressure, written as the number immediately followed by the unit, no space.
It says 20bar
